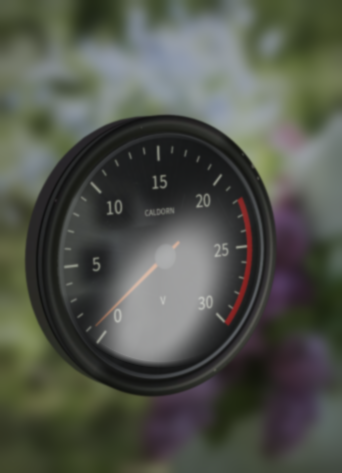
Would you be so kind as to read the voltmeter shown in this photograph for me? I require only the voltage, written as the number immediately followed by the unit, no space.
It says 1V
